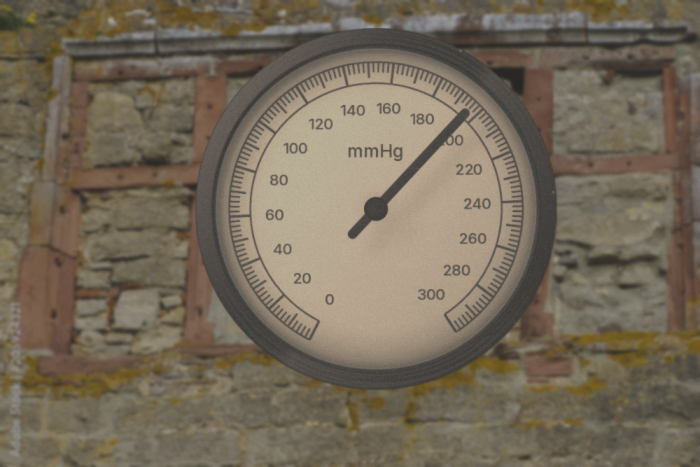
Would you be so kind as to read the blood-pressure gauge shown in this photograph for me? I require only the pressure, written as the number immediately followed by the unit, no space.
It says 196mmHg
